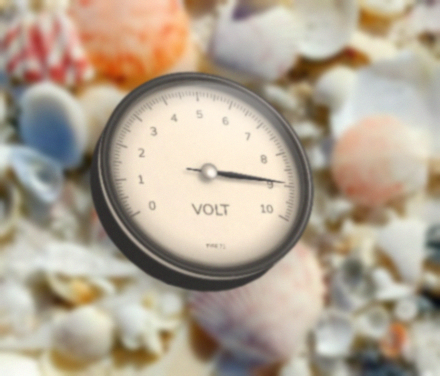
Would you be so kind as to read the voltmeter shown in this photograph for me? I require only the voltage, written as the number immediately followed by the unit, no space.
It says 9V
